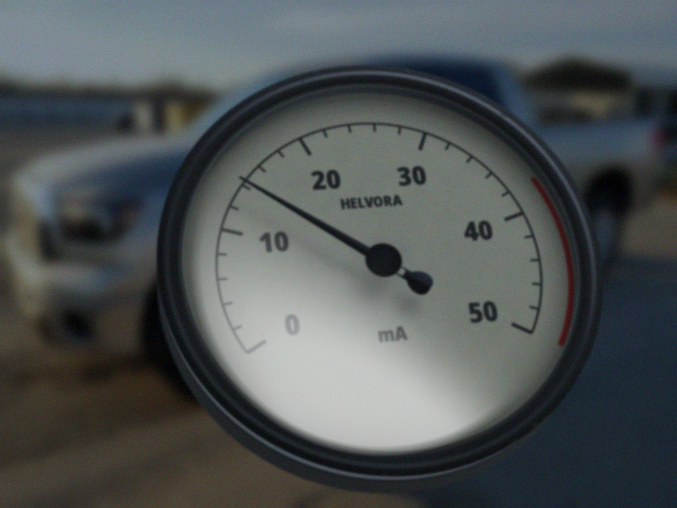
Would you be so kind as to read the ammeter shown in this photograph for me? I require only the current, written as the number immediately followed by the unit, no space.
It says 14mA
